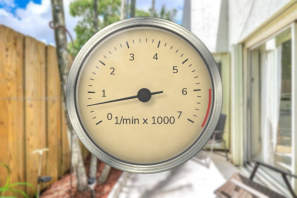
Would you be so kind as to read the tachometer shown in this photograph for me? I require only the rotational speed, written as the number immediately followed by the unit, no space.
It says 600rpm
